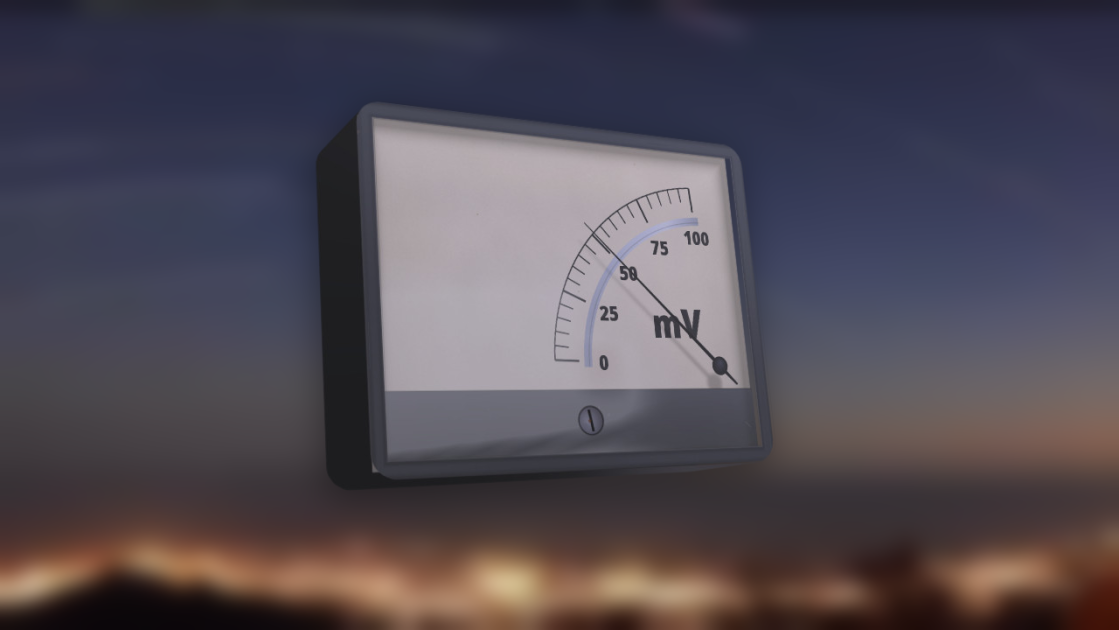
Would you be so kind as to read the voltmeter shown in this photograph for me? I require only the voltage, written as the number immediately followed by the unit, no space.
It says 50mV
